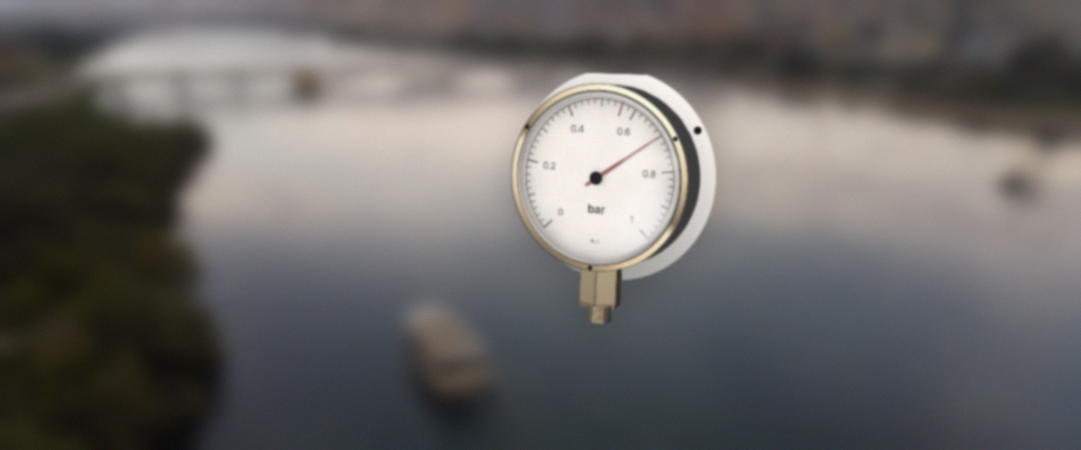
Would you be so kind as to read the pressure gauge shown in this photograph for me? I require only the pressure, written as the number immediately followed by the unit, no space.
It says 0.7bar
